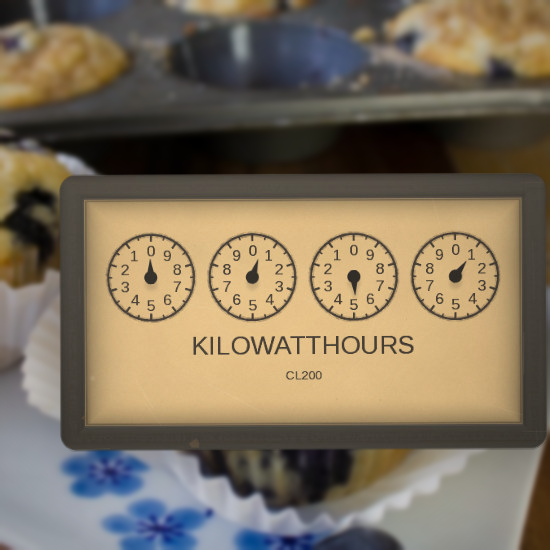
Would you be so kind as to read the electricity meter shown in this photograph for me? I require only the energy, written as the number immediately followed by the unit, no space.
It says 51kWh
